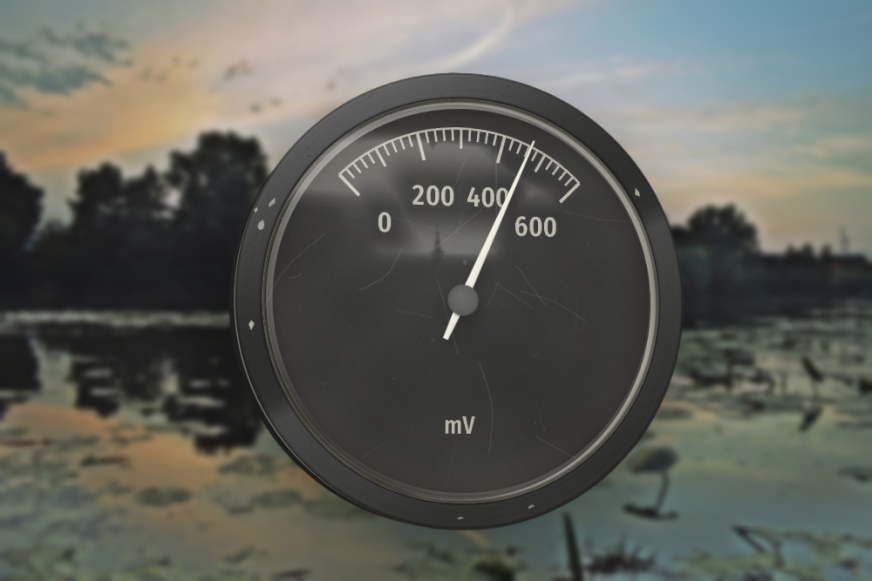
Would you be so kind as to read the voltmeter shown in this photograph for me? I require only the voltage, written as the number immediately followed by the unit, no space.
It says 460mV
